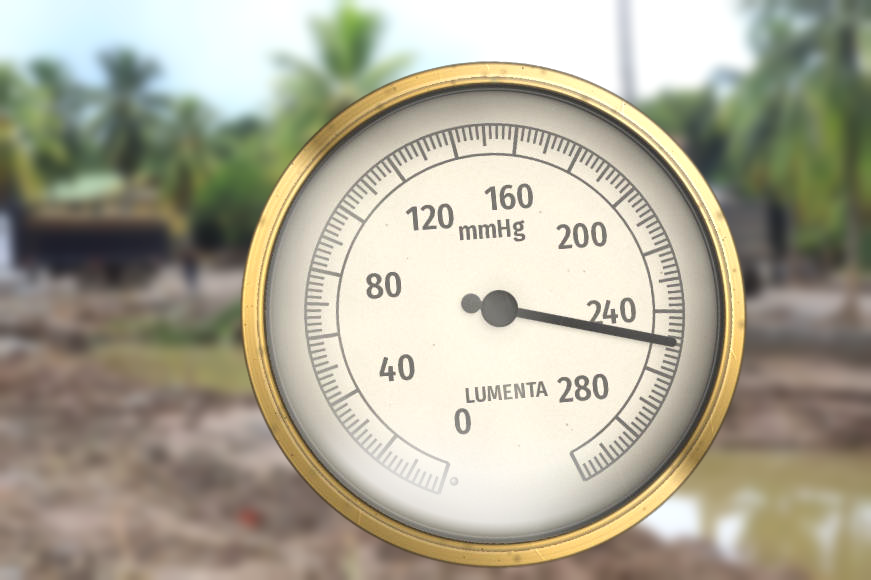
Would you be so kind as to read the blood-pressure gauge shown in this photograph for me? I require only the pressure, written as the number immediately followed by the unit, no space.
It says 250mmHg
